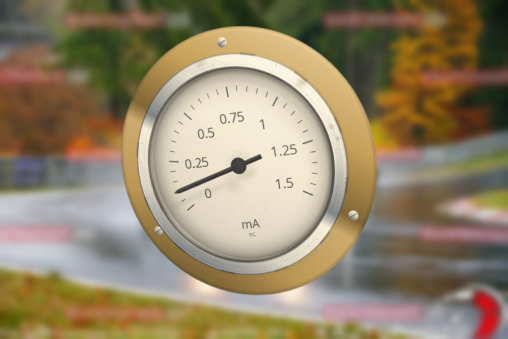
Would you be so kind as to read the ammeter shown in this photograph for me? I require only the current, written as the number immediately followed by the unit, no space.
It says 0.1mA
